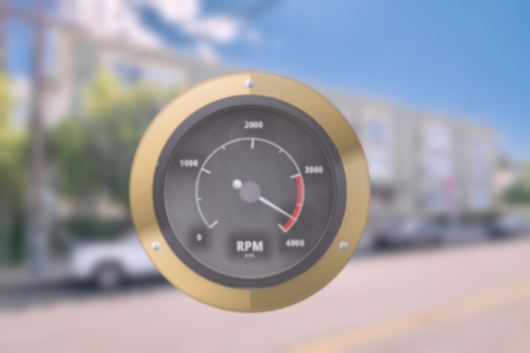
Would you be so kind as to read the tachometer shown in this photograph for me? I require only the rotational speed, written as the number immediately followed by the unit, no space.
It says 3750rpm
